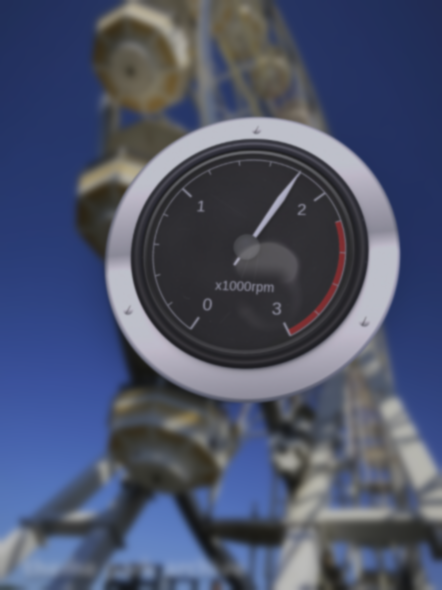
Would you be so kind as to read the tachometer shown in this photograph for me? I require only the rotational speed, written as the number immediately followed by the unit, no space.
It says 1800rpm
